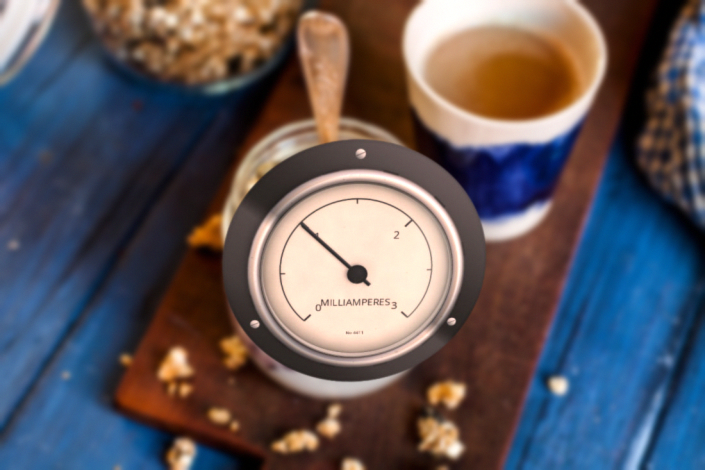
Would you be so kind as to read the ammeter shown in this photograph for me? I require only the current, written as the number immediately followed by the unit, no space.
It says 1mA
